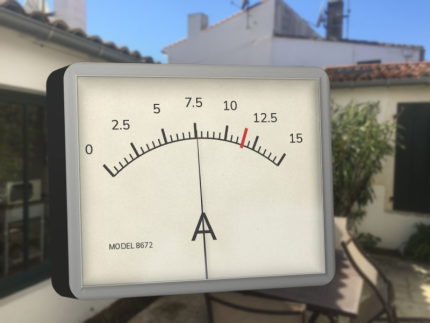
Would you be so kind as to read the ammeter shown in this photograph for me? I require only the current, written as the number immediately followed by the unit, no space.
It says 7.5A
